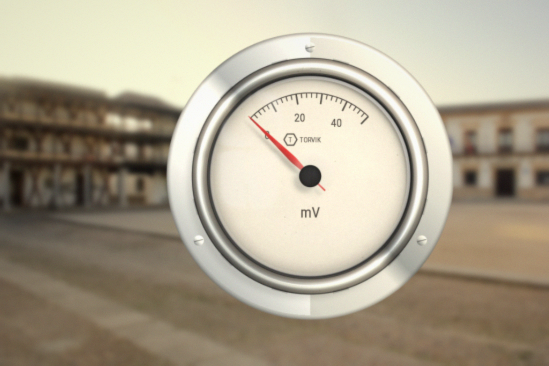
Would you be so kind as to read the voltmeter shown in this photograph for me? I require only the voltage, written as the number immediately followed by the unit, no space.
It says 0mV
